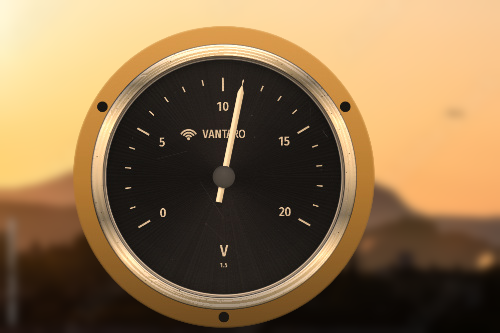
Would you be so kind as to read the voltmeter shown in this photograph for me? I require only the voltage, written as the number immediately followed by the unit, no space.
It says 11V
